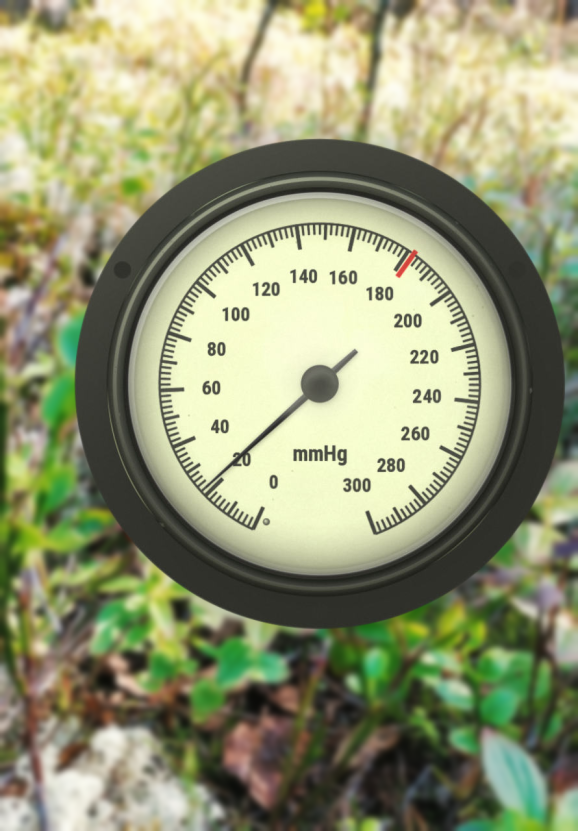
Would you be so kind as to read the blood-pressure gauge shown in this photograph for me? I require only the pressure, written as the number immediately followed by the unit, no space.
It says 22mmHg
